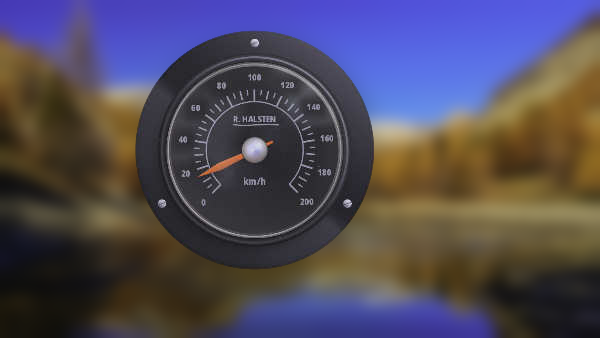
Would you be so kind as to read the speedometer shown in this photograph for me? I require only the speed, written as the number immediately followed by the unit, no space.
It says 15km/h
